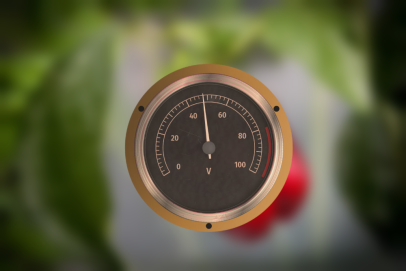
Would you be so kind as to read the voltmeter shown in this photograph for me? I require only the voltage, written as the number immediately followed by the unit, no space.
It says 48V
